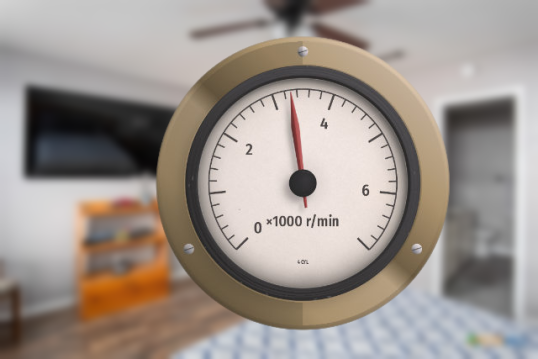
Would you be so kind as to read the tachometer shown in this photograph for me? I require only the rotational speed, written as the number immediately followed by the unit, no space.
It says 3300rpm
